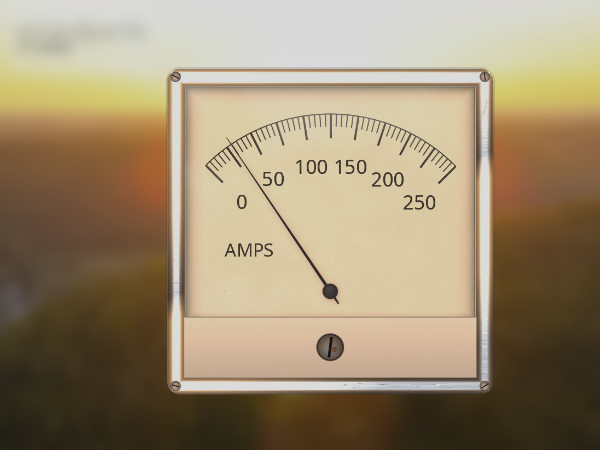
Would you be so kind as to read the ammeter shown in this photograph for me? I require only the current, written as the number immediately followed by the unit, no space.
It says 30A
